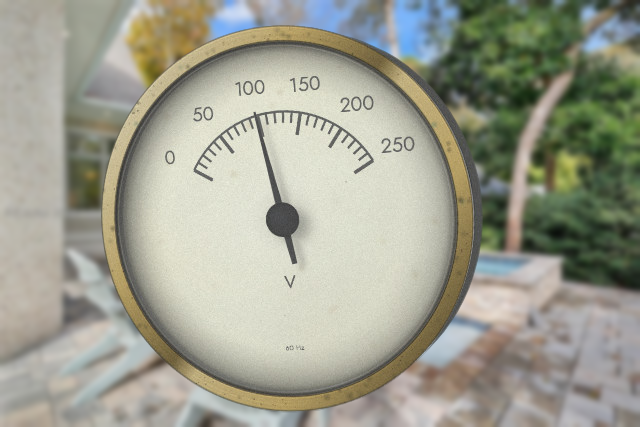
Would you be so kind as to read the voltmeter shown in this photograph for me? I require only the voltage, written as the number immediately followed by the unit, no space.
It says 100V
